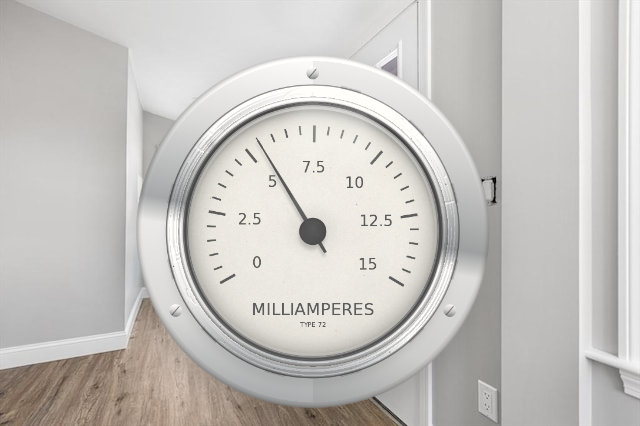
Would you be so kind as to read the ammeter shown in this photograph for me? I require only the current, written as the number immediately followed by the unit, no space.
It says 5.5mA
